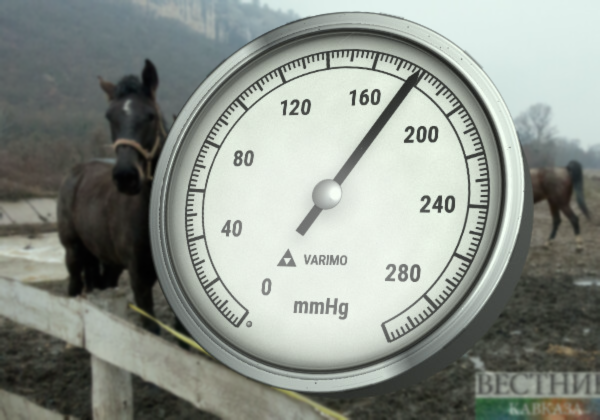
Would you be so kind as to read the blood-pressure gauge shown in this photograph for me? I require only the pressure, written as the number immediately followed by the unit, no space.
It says 180mmHg
